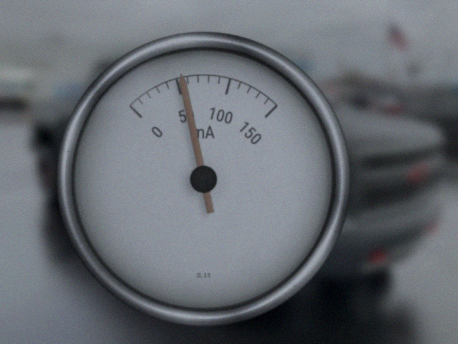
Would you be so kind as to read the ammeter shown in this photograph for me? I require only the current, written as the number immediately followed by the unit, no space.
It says 55mA
